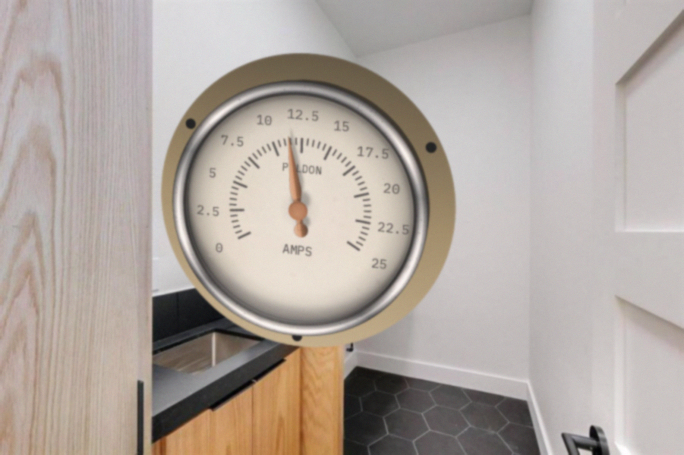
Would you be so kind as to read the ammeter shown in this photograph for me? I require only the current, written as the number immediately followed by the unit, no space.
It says 11.5A
